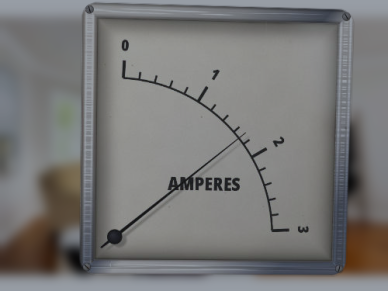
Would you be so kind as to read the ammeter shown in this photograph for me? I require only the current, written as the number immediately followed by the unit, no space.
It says 1.7A
